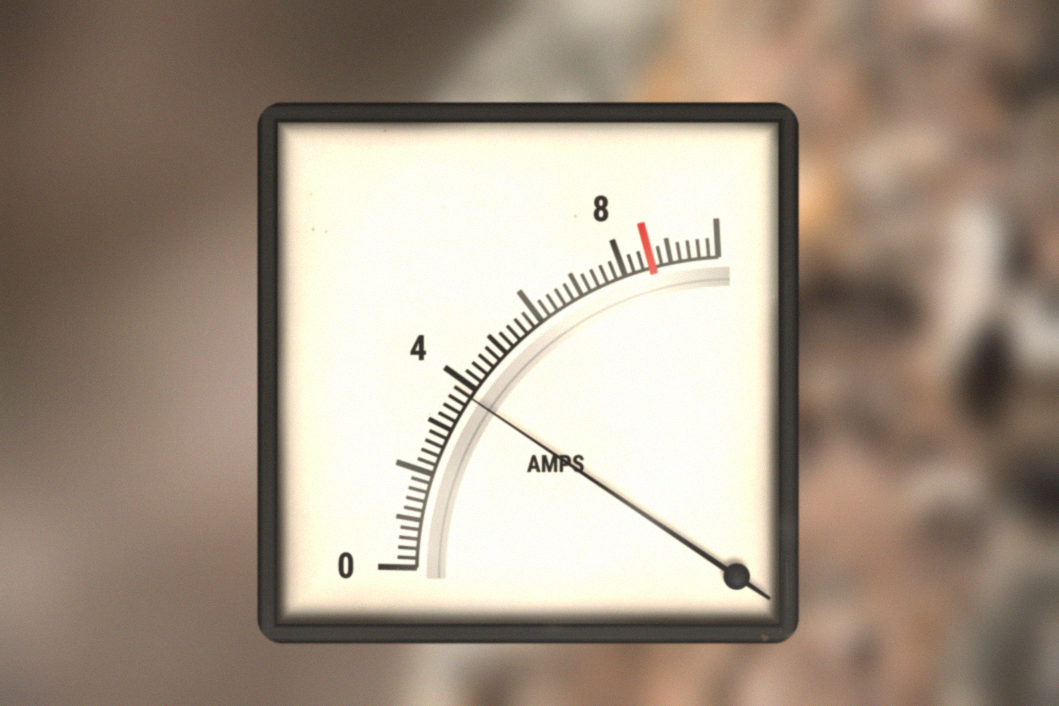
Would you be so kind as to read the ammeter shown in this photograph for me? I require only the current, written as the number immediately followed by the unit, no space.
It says 3.8A
